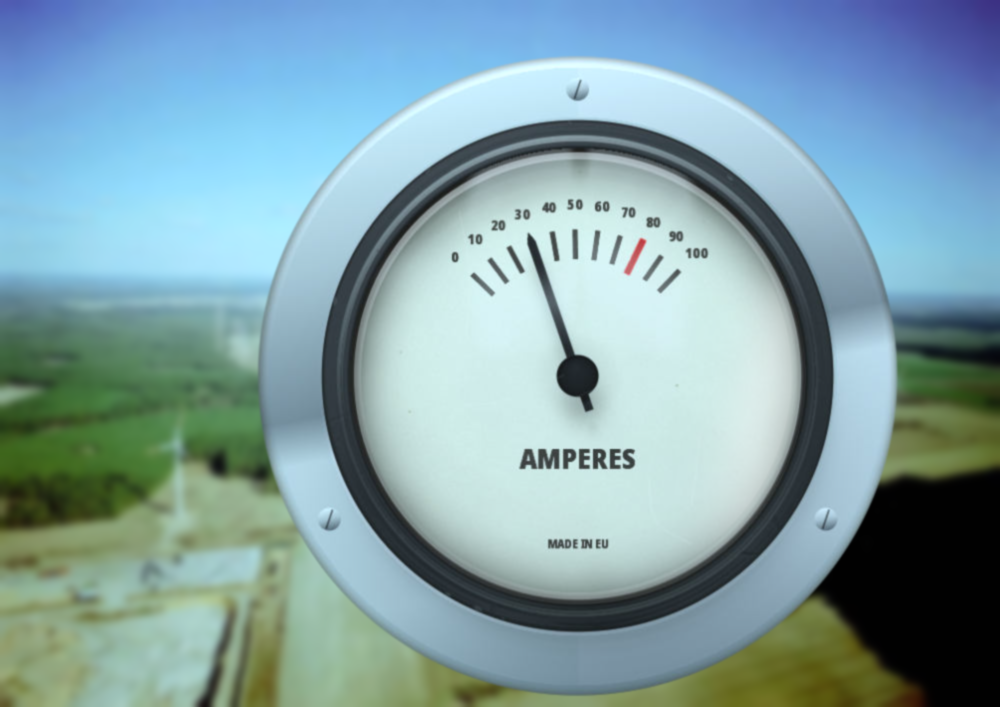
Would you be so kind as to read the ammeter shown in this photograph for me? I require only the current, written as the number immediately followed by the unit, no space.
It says 30A
